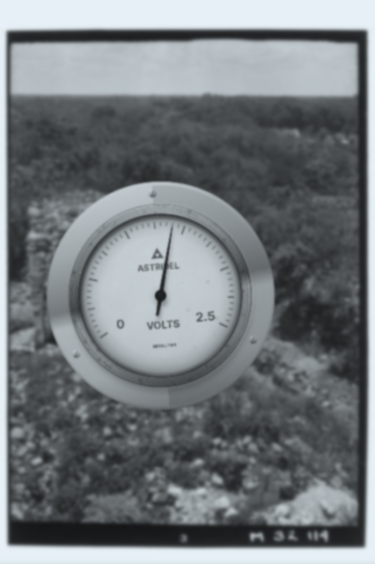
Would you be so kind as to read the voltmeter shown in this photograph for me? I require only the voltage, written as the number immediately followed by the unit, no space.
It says 1.4V
